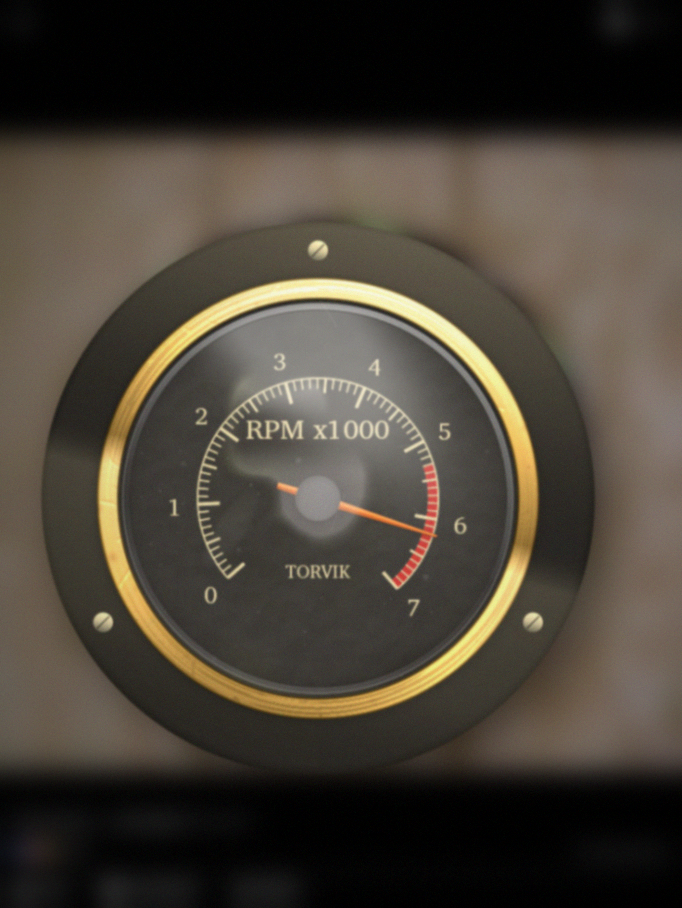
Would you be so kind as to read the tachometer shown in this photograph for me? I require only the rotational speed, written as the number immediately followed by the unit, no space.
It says 6200rpm
